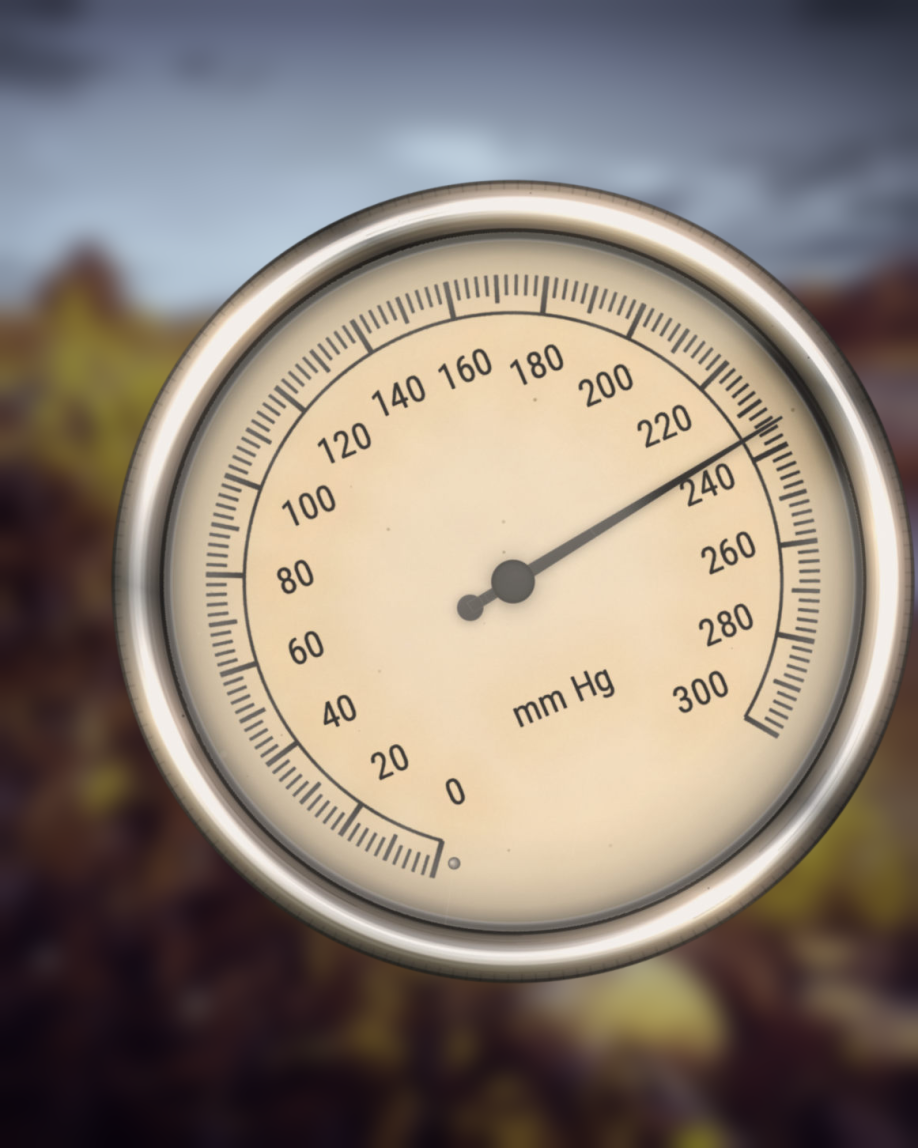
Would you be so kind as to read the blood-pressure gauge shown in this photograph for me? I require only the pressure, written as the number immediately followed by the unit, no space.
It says 235mmHg
